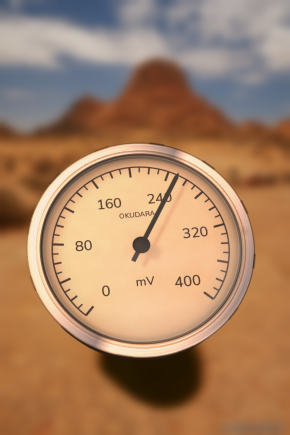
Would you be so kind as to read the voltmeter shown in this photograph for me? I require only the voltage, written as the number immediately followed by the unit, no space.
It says 250mV
